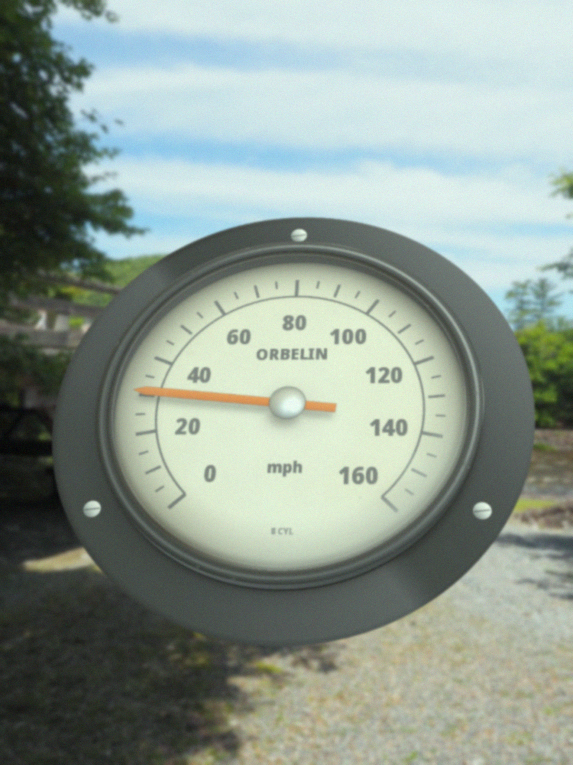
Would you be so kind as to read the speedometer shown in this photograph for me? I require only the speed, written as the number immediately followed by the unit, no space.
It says 30mph
